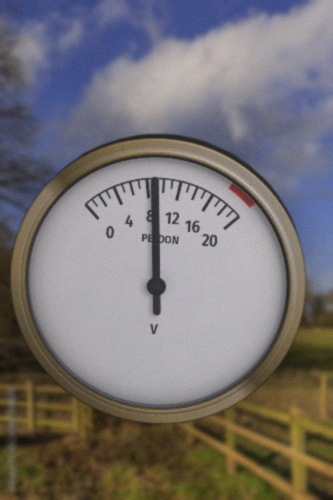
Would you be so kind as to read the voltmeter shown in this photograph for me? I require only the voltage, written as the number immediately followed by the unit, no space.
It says 9V
